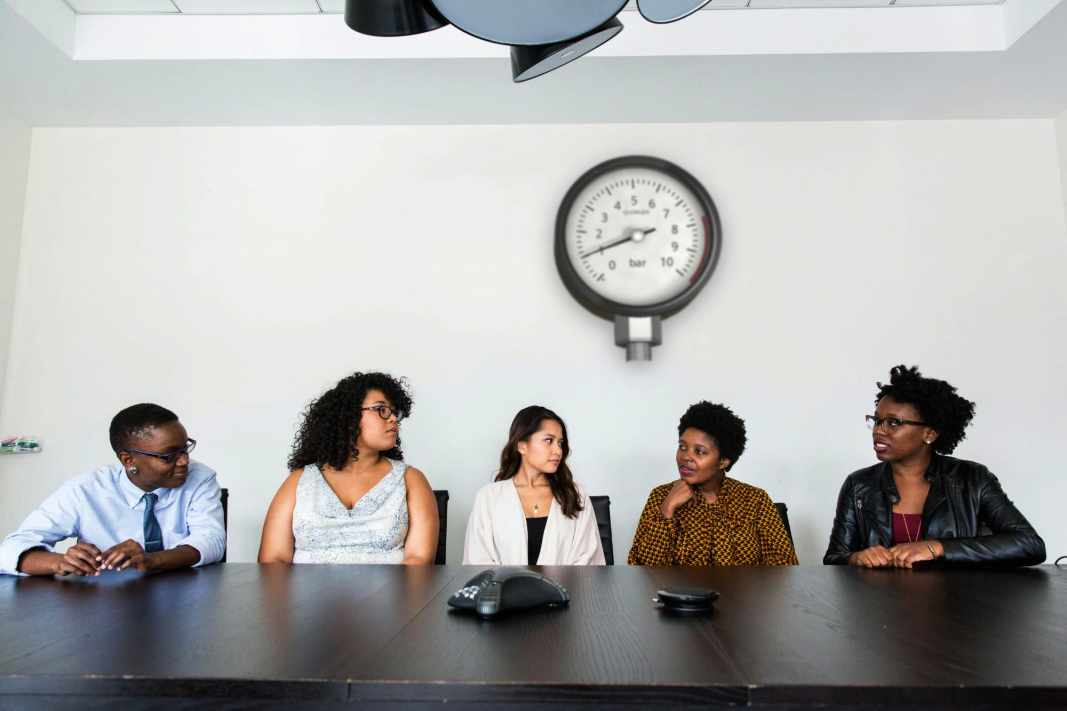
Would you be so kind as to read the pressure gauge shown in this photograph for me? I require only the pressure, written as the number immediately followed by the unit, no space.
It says 1bar
